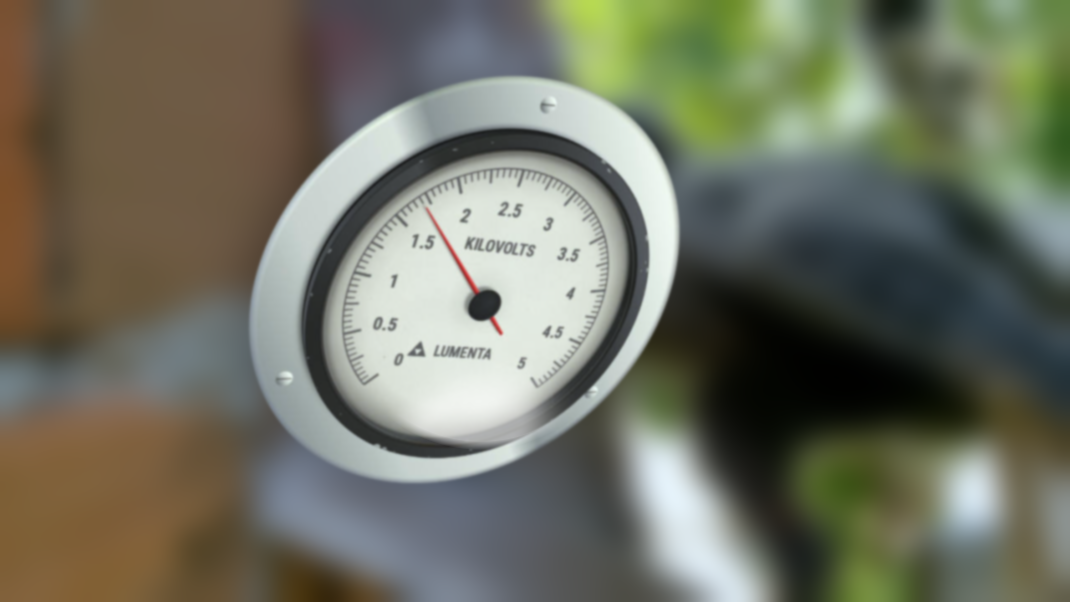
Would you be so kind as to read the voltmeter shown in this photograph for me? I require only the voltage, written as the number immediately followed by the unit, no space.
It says 1.7kV
